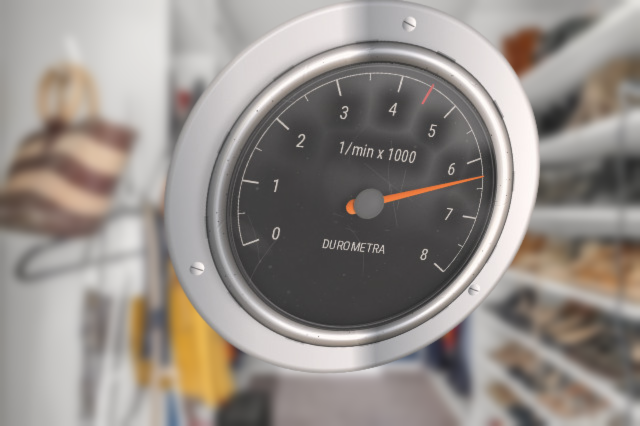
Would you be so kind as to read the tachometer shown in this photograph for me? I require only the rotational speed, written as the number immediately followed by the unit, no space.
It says 6250rpm
